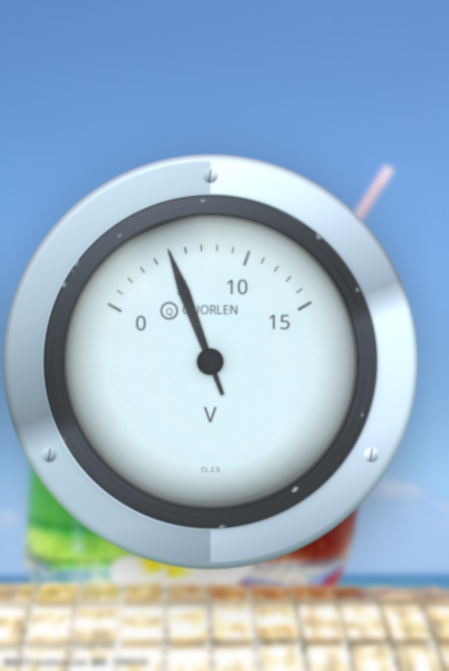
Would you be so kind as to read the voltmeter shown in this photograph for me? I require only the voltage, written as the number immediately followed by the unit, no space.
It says 5V
